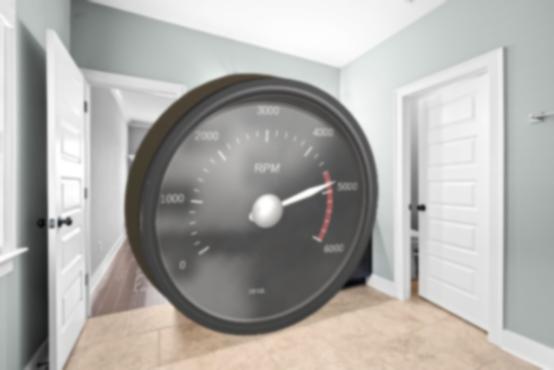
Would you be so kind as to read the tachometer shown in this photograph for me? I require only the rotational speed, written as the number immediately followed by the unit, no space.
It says 4800rpm
